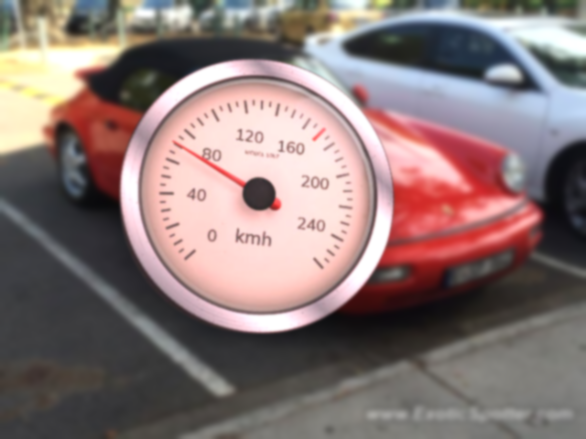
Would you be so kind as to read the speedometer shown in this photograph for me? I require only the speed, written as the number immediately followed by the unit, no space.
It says 70km/h
